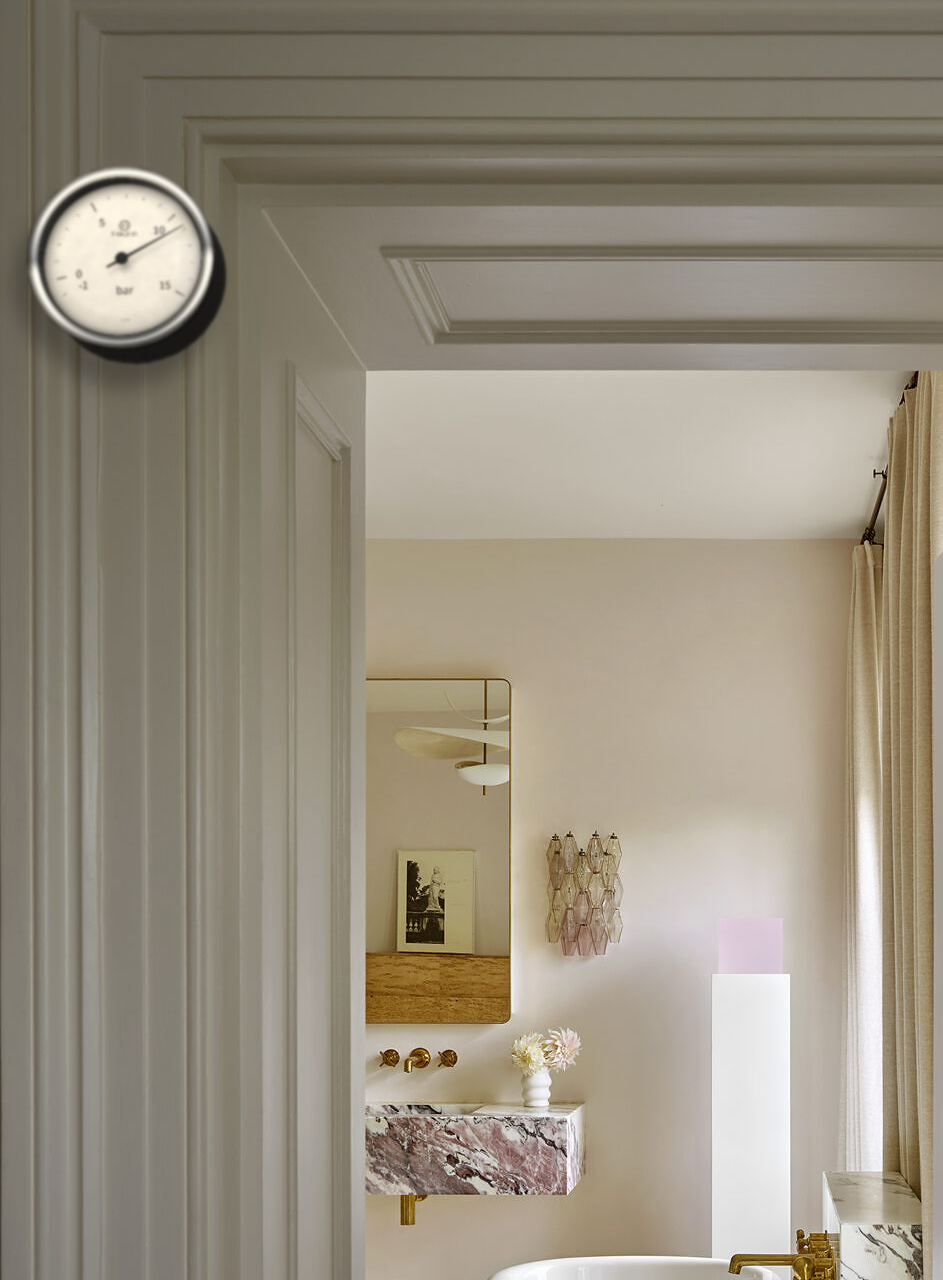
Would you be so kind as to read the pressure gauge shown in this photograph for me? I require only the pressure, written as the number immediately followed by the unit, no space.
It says 11bar
